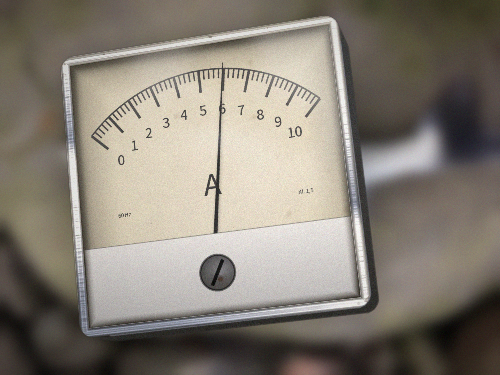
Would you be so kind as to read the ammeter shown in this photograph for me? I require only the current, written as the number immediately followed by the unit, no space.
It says 6A
